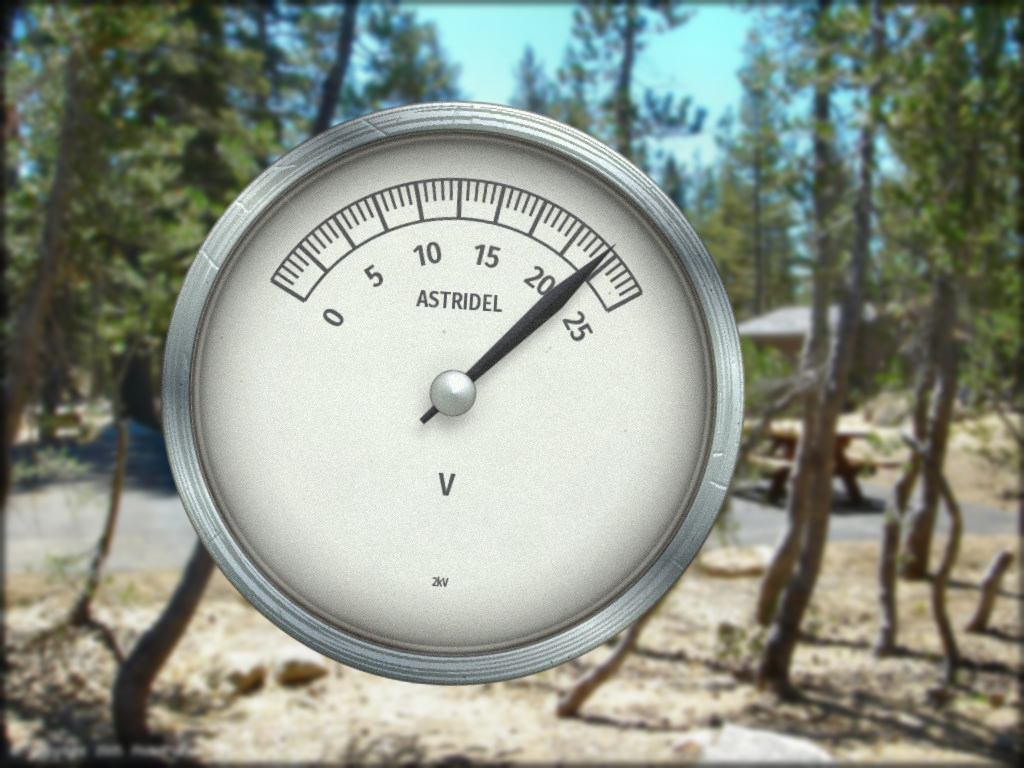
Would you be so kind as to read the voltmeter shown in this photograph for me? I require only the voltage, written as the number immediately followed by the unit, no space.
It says 22V
